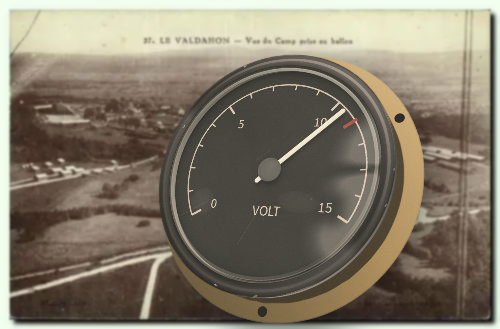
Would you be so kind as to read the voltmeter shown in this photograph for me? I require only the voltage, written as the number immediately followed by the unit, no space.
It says 10.5V
